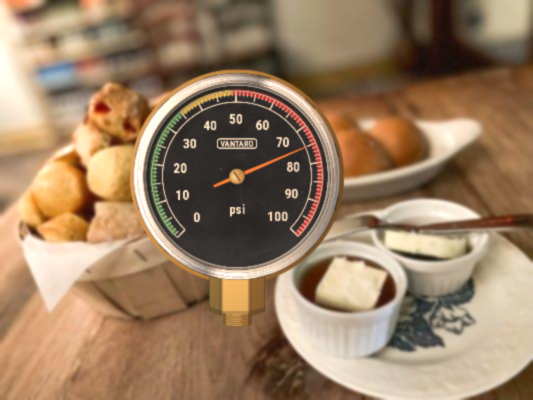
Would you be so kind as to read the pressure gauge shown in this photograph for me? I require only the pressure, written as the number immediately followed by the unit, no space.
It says 75psi
